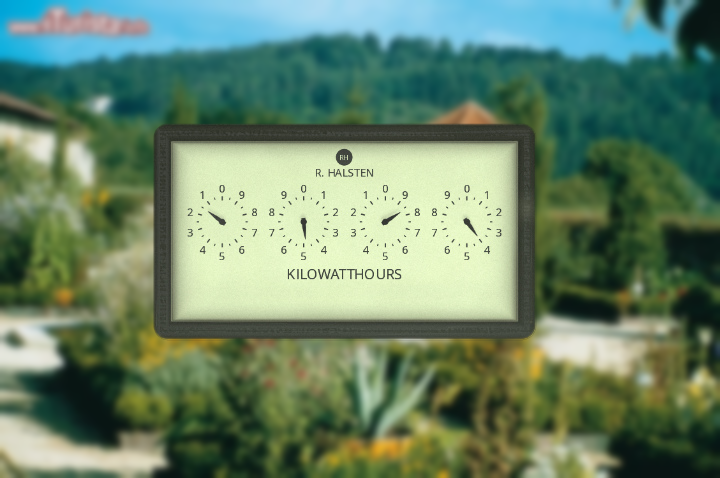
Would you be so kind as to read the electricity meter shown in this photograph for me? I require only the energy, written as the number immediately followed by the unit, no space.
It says 1484kWh
